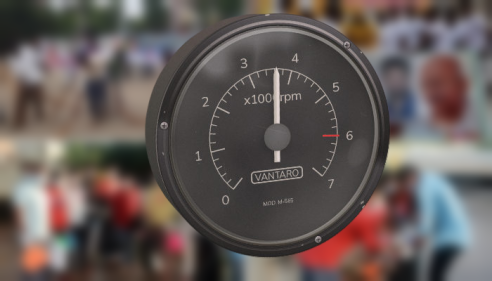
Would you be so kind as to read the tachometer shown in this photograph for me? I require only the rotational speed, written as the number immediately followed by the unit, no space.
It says 3600rpm
